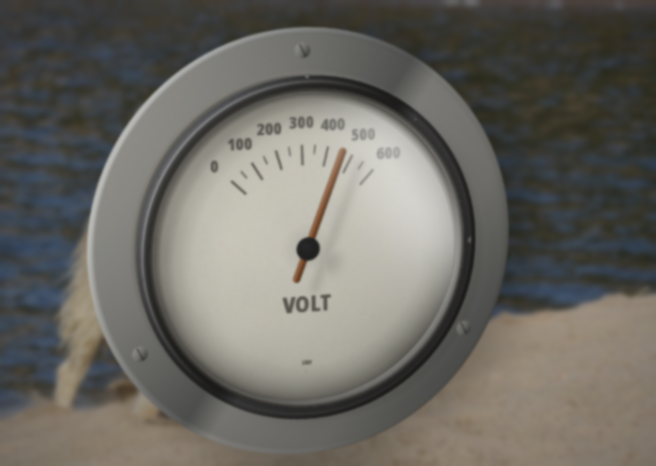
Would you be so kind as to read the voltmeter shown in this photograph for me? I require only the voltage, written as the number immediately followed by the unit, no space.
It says 450V
